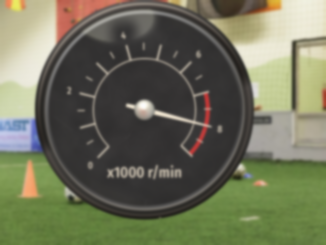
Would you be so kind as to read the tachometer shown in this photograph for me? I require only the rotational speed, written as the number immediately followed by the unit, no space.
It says 8000rpm
